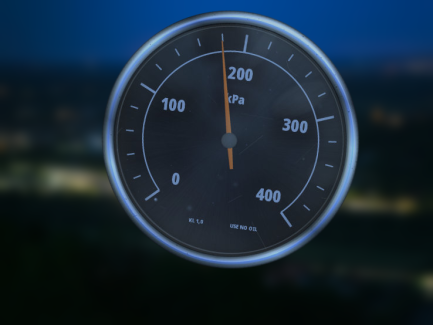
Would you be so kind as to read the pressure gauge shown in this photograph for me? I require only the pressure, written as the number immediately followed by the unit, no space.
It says 180kPa
